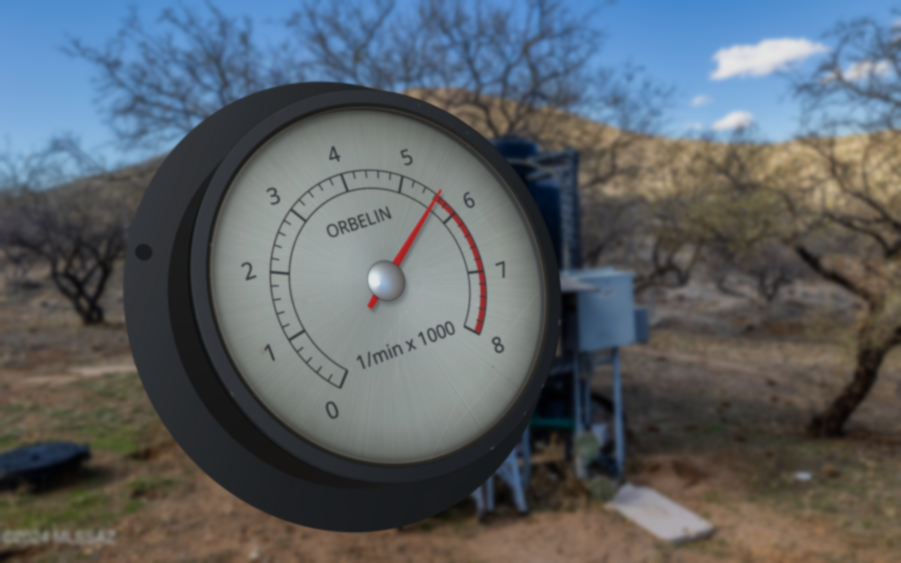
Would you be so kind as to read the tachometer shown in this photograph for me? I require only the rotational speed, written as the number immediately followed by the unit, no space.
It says 5600rpm
